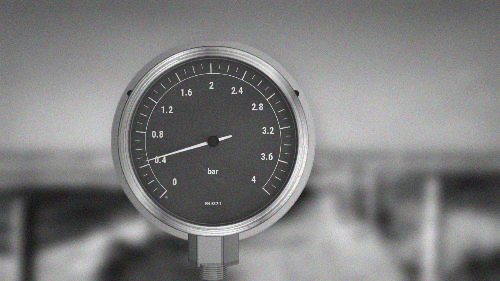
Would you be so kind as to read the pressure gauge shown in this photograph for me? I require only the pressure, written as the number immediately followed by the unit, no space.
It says 0.45bar
